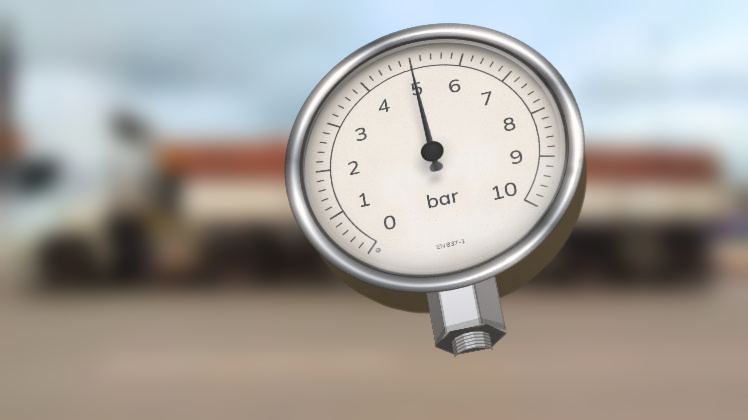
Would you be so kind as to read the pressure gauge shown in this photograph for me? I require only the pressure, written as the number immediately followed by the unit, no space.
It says 5bar
